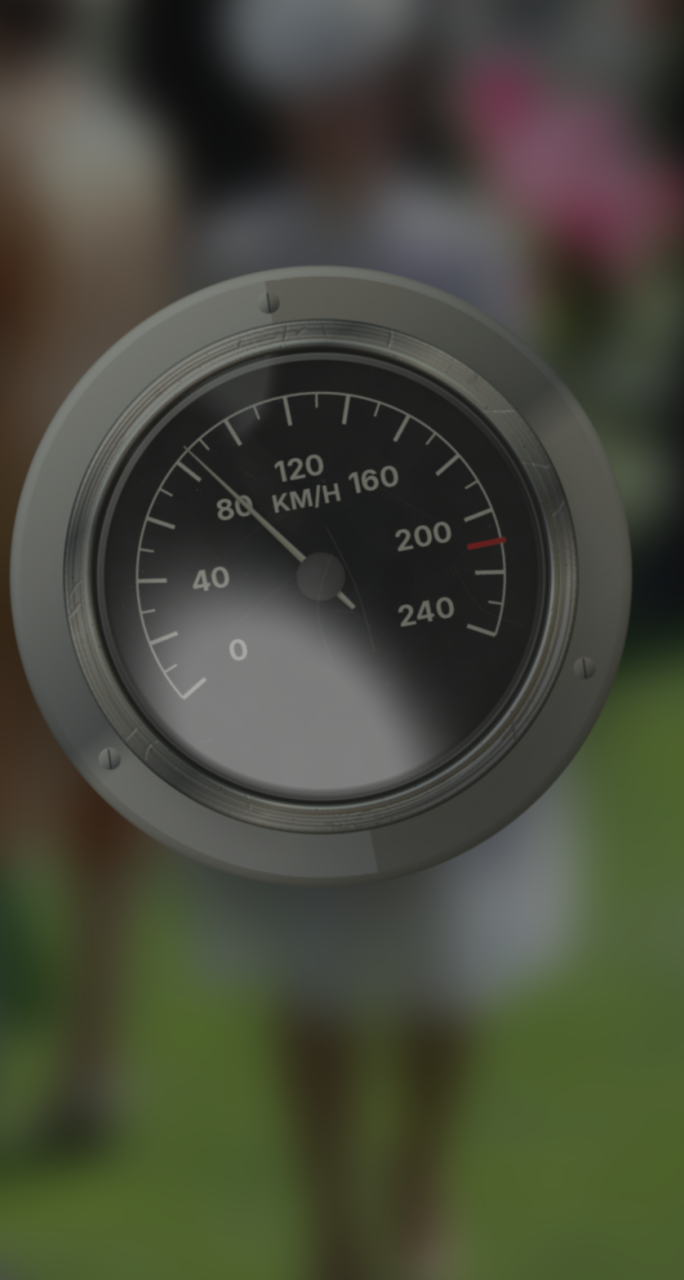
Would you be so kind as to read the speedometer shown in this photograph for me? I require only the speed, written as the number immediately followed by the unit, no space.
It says 85km/h
